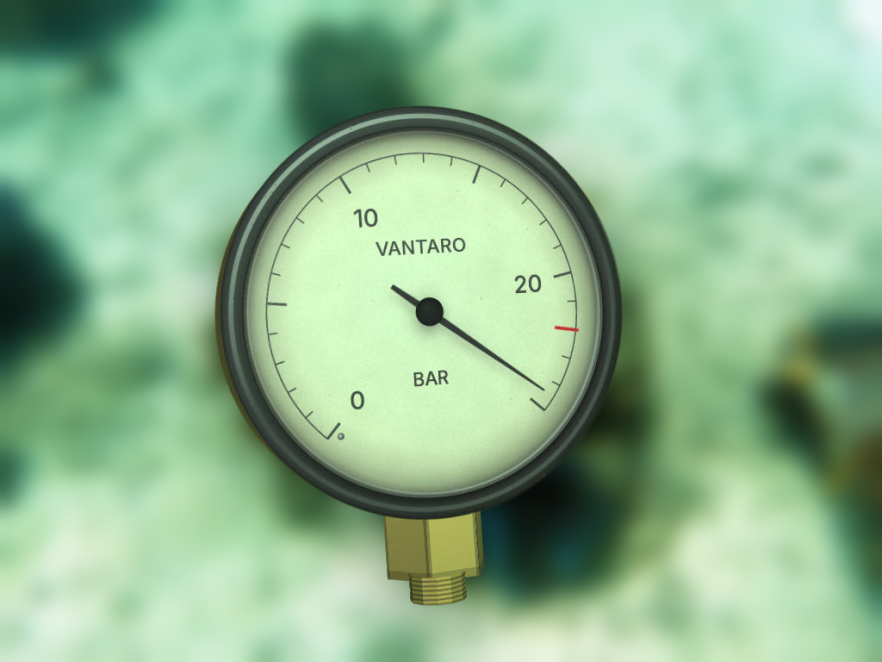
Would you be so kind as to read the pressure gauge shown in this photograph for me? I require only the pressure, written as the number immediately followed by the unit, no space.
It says 24.5bar
